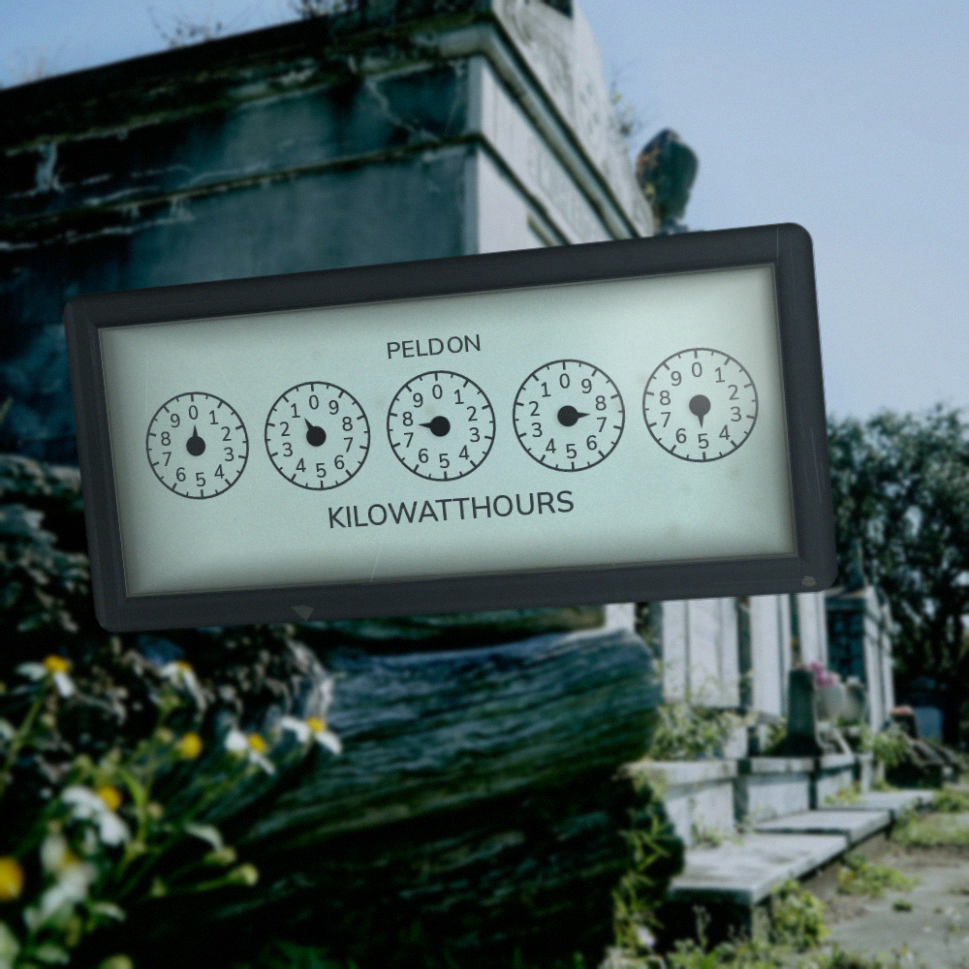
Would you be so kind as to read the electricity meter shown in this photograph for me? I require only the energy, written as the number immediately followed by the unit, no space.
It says 775kWh
